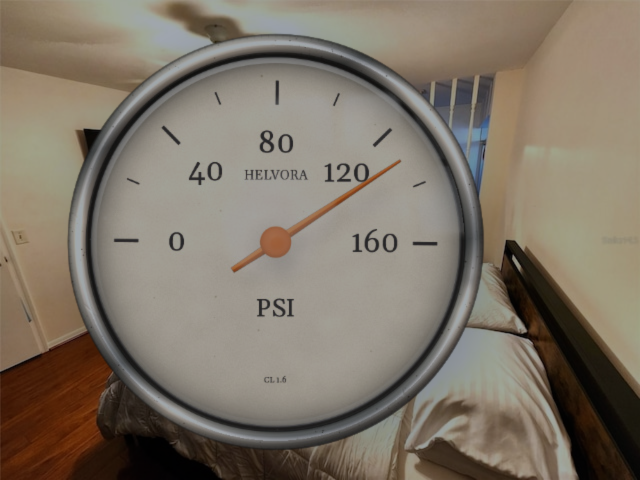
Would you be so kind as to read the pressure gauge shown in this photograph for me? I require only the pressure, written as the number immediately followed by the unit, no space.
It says 130psi
